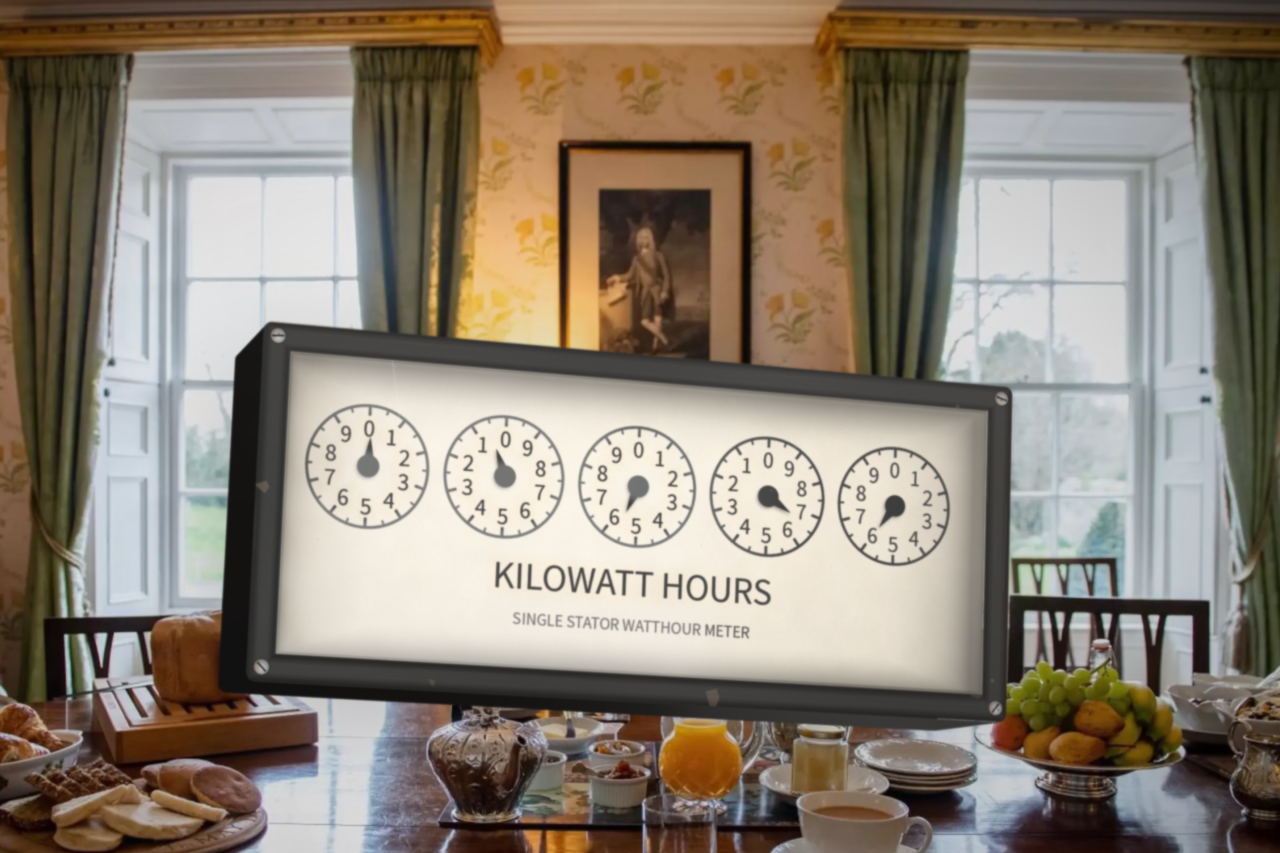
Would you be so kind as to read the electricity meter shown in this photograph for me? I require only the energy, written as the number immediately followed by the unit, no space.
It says 566kWh
